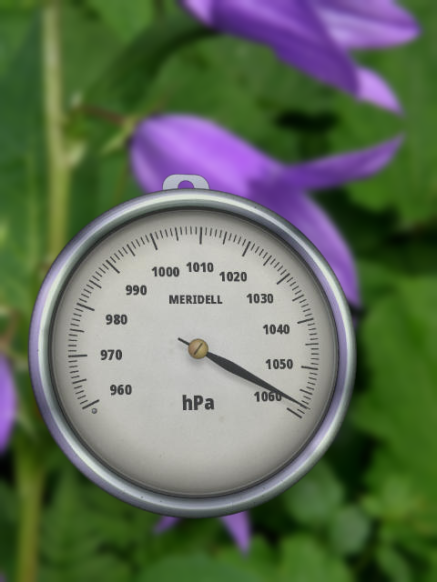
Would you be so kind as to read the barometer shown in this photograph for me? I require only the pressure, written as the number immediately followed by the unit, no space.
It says 1058hPa
